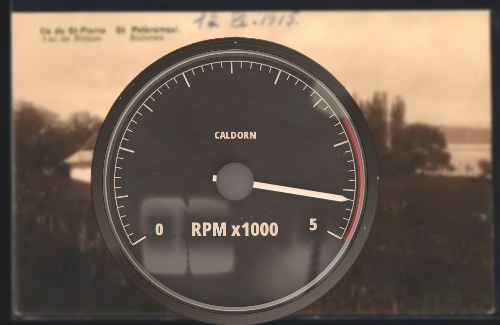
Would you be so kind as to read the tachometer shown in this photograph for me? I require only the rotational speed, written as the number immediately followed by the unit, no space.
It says 4600rpm
